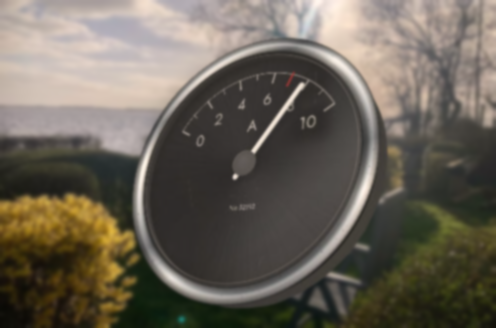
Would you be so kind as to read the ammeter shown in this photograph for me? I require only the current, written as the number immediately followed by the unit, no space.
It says 8A
